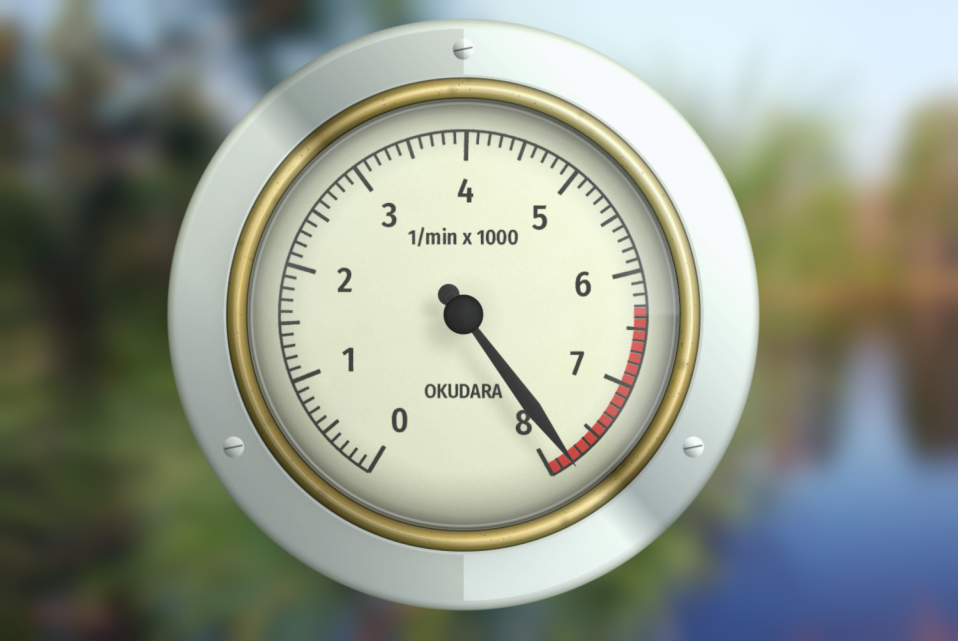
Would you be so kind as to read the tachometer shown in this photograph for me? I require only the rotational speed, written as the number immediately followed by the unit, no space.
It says 7800rpm
